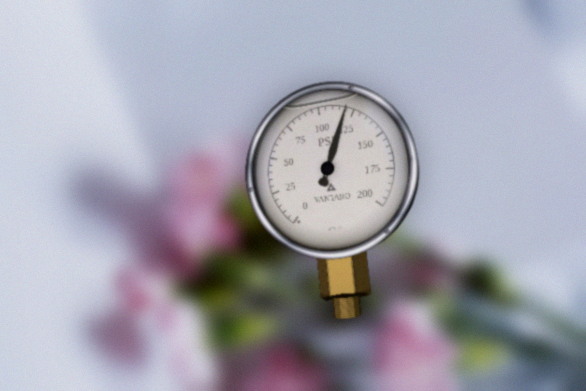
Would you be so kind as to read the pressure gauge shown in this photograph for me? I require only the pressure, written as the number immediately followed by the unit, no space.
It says 120psi
